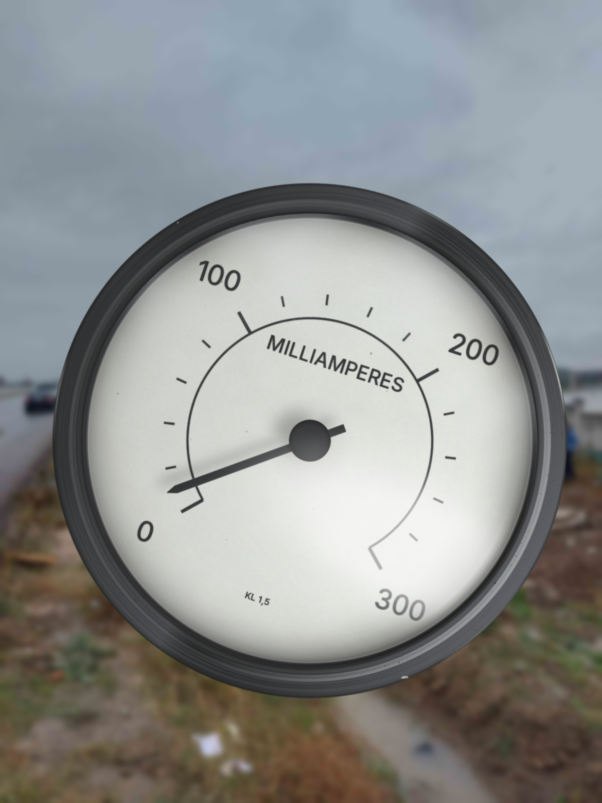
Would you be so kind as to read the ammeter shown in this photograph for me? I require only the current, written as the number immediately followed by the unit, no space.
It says 10mA
